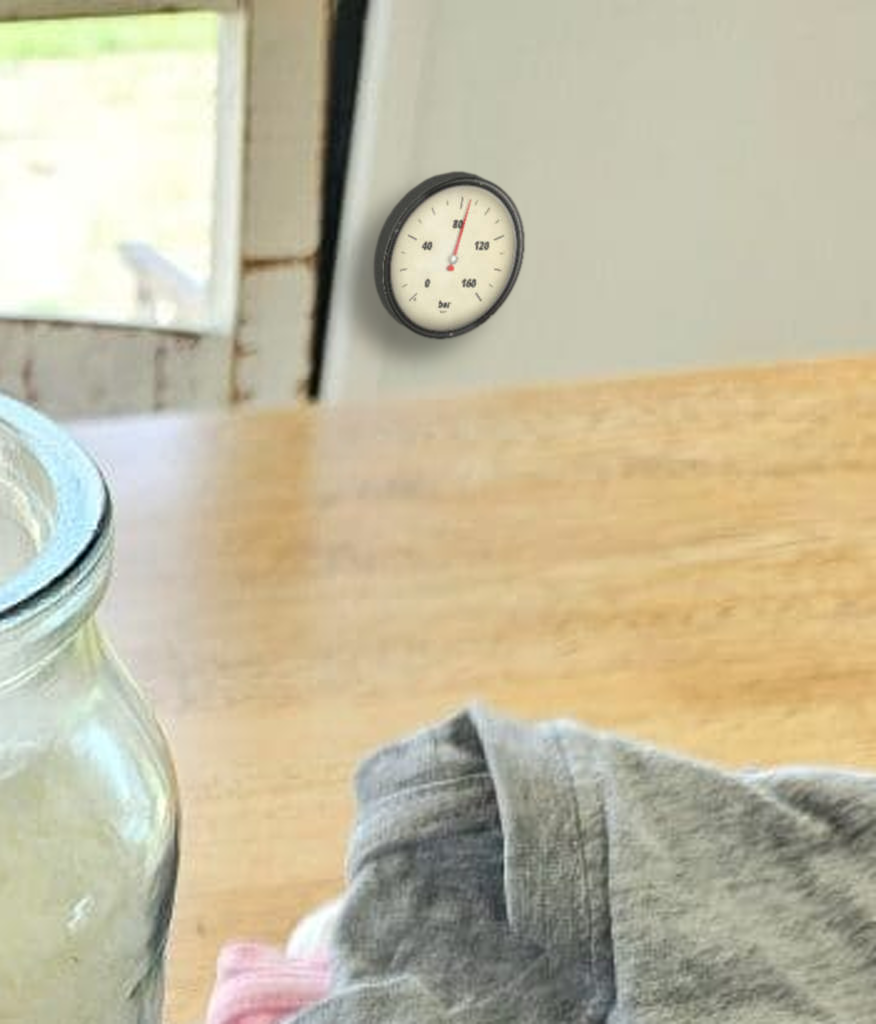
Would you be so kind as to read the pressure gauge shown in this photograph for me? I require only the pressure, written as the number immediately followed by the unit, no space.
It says 85bar
